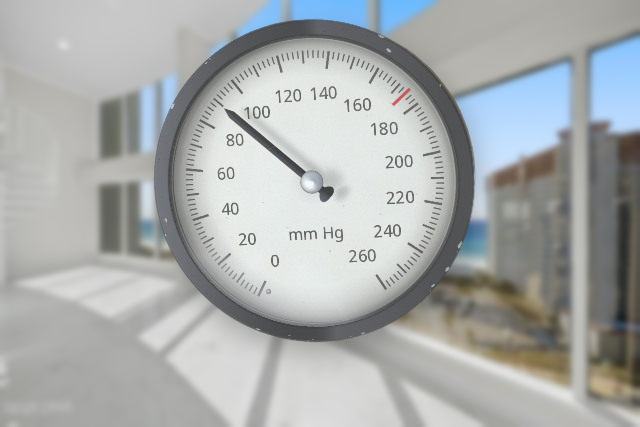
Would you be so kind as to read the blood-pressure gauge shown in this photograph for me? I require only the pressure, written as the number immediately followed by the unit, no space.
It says 90mmHg
